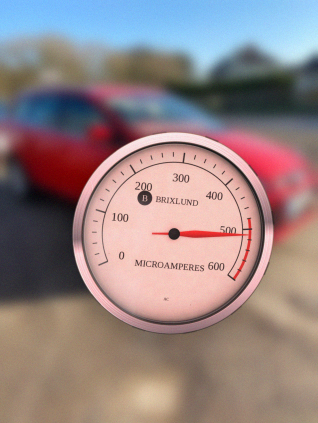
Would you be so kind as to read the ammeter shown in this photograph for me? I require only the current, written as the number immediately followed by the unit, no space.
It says 510µA
